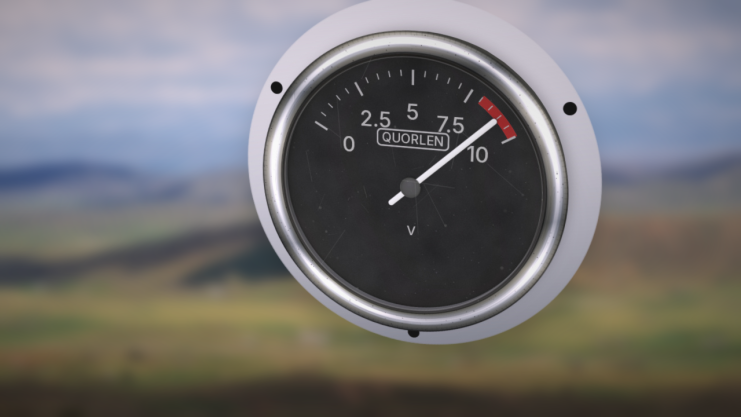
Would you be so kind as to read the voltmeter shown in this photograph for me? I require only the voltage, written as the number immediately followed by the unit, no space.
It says 9V
